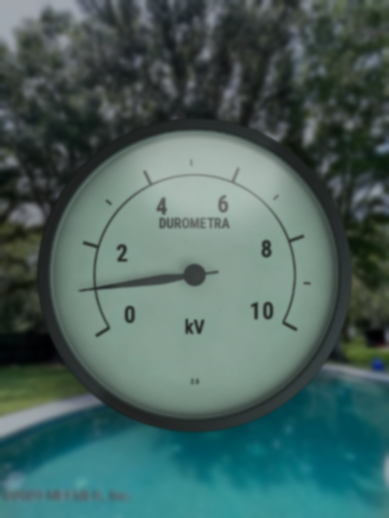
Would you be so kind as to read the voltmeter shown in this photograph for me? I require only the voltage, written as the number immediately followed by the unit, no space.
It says 1kV
